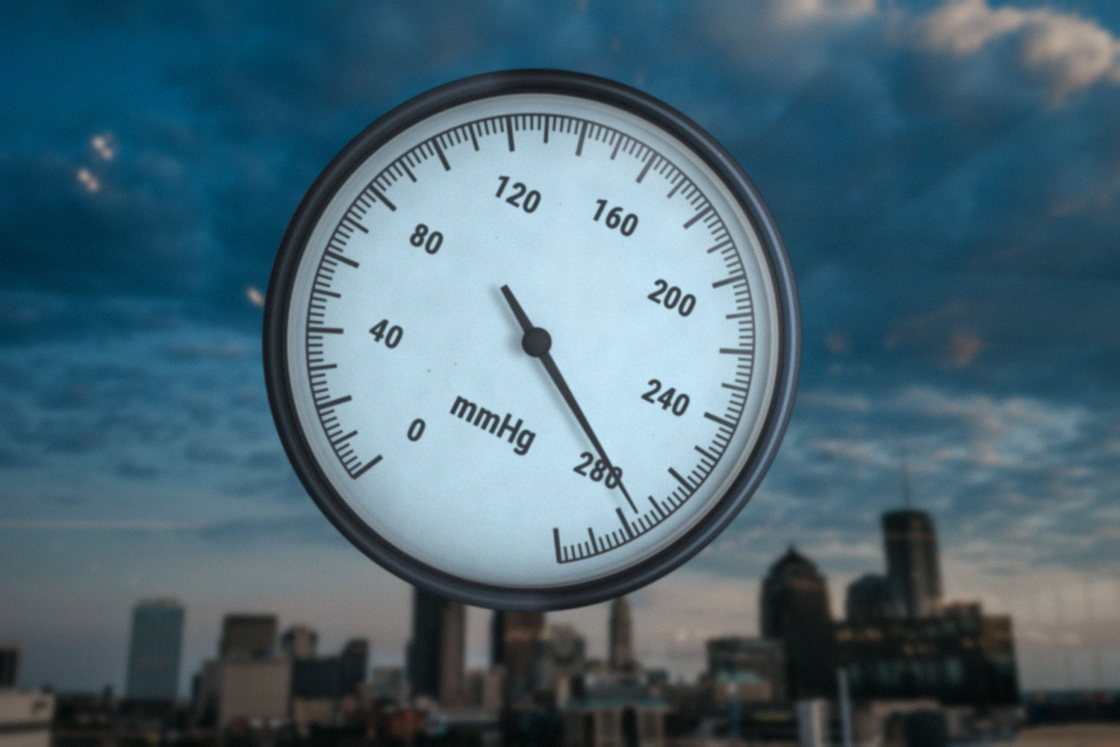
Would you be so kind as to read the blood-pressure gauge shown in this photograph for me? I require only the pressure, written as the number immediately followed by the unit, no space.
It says 276mmHg
